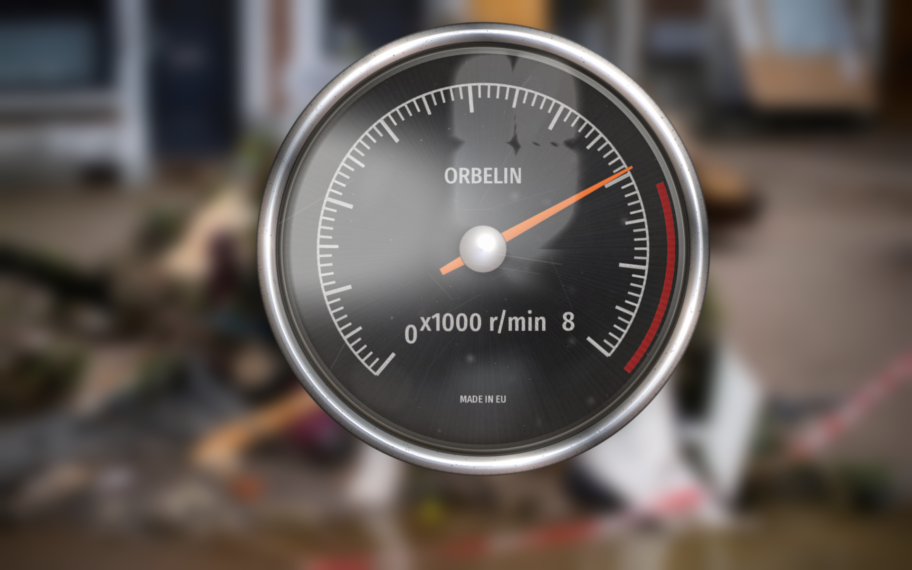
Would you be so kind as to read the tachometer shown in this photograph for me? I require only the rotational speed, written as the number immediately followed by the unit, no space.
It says 5950rpm
